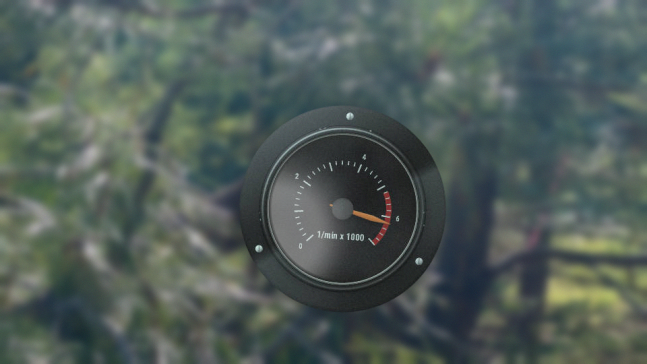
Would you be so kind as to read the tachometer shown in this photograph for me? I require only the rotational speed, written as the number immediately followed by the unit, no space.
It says 6200rpm
